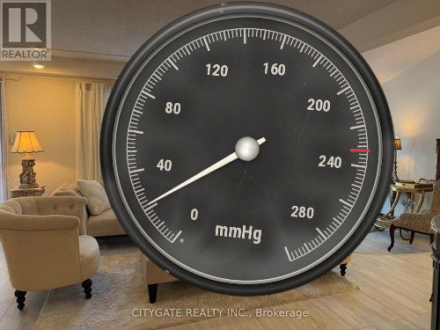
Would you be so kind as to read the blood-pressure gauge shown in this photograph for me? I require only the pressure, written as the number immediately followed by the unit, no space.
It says 22mmHg
